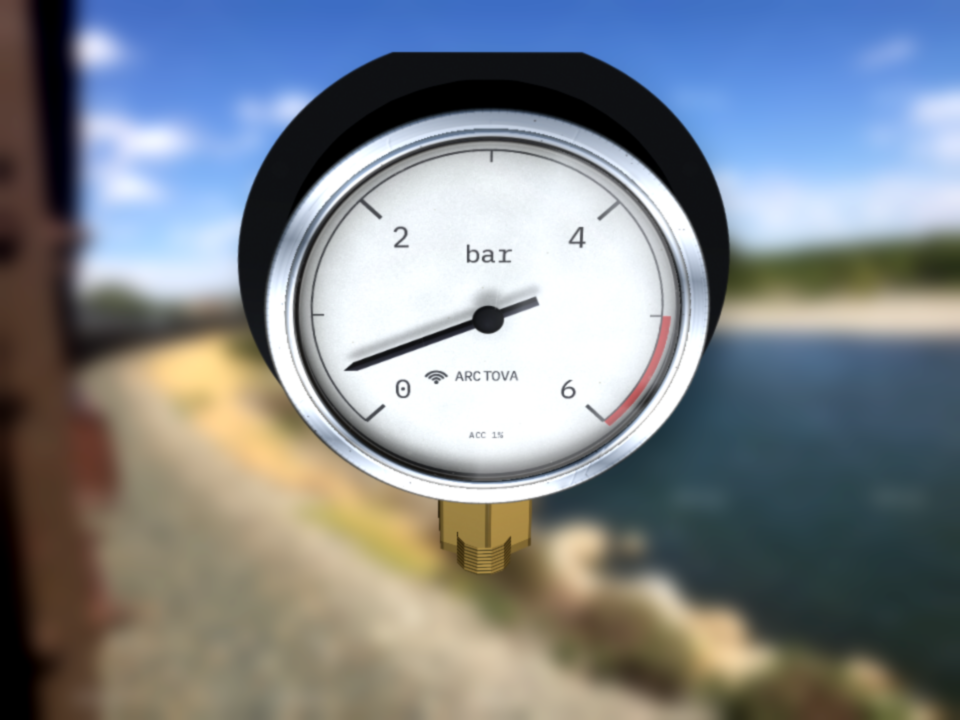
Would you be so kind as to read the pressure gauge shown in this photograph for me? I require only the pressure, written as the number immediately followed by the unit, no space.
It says 0.5bar
